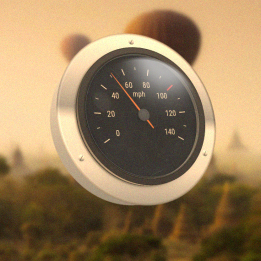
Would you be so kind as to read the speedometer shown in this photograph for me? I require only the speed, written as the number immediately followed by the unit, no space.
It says 50mph
